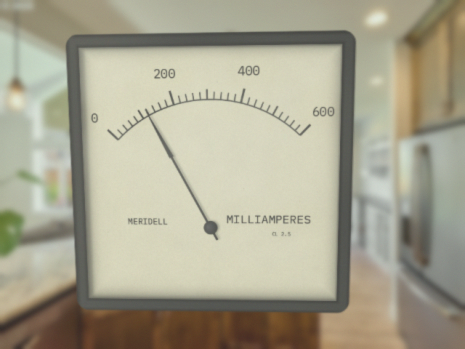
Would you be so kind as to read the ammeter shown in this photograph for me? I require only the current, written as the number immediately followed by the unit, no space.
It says 120mA
